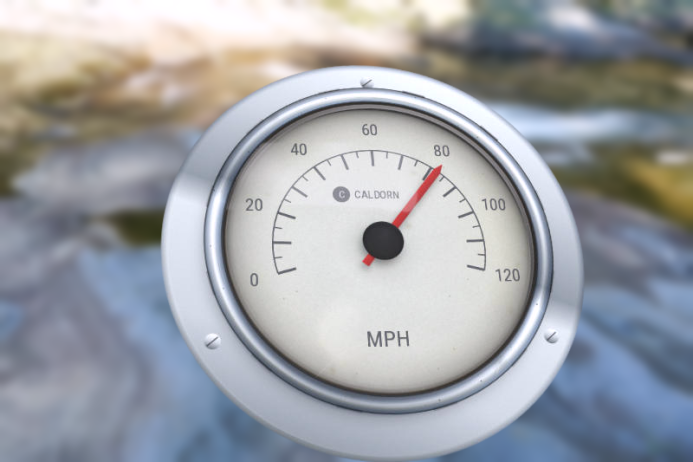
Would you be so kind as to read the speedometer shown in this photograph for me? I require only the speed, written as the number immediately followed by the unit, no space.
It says 82.5mph
